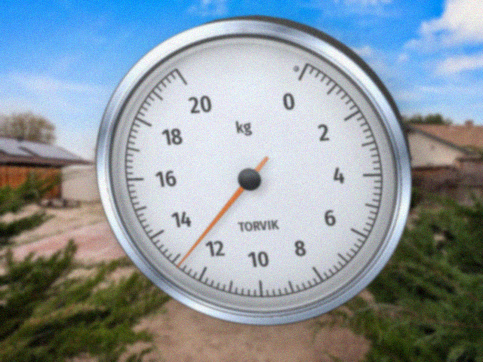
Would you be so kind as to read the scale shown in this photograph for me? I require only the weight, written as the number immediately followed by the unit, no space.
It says 12.8kg
